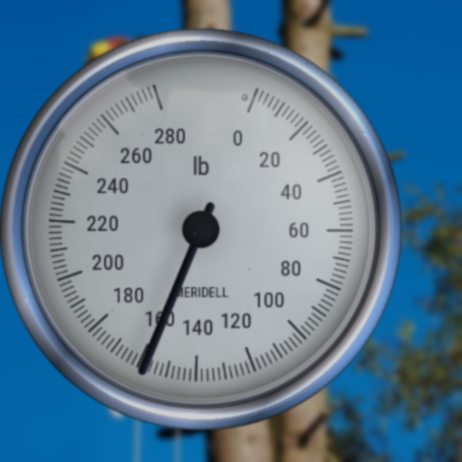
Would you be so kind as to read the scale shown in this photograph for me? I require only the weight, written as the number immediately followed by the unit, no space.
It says 158lb
